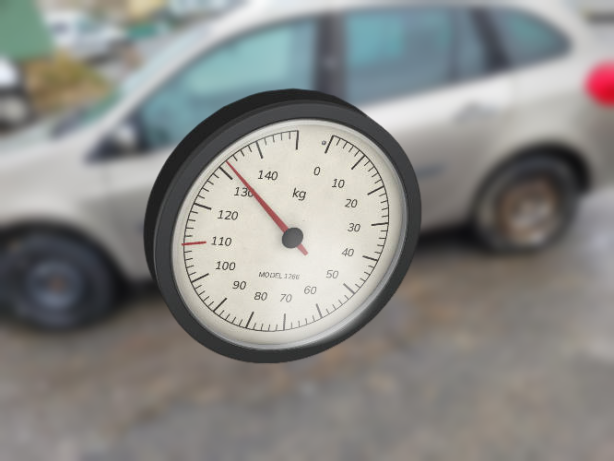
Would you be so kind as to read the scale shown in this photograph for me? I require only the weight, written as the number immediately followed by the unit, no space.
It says 132kg
